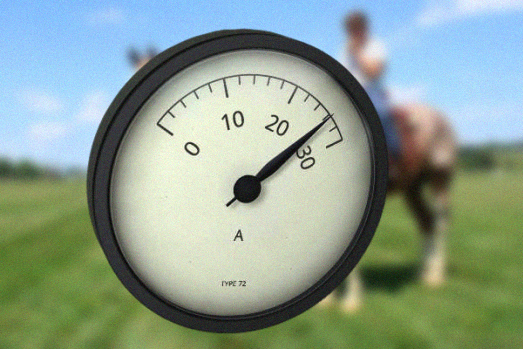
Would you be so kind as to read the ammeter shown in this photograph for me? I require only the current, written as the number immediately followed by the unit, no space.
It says 26A
